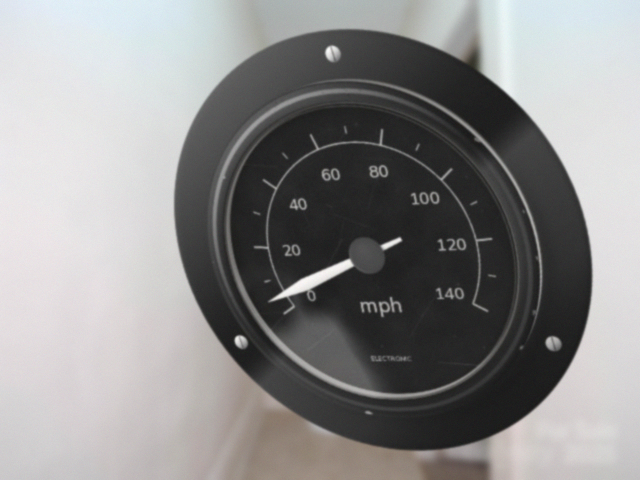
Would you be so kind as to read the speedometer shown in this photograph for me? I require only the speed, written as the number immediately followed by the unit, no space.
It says 5mph
